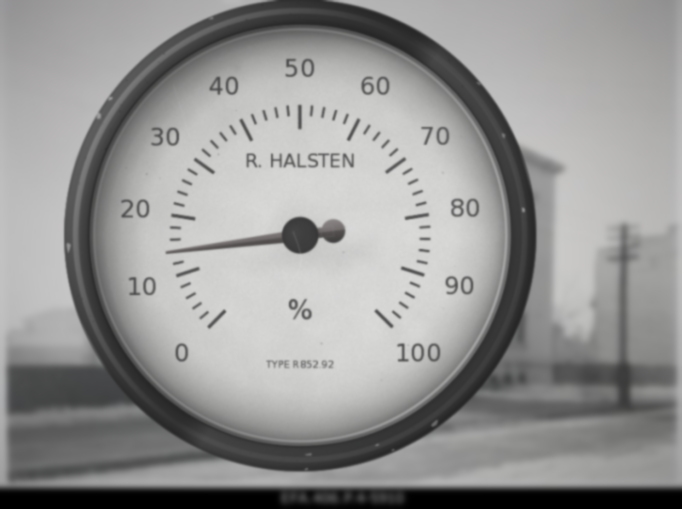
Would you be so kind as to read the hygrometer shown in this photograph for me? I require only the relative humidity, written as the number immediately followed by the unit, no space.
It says 14%
